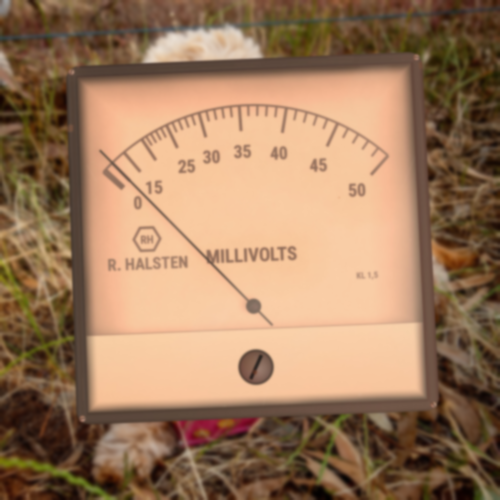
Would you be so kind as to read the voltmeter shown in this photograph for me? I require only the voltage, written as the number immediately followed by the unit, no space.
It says 10mV
